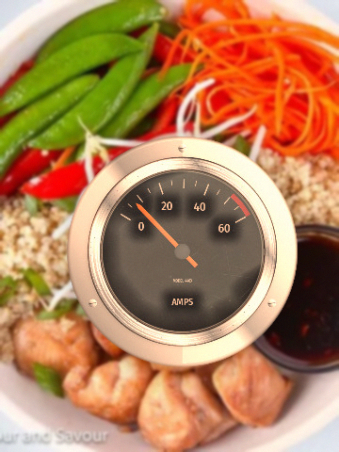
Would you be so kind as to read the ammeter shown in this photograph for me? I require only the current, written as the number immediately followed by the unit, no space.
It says 7.5A
